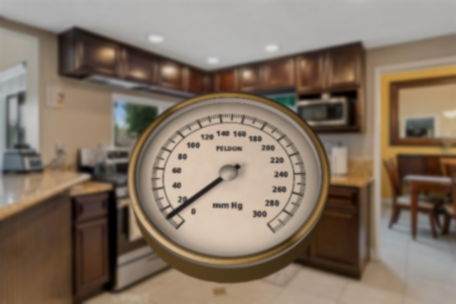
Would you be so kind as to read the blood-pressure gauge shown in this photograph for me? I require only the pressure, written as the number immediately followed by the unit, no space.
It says 10mmHg
